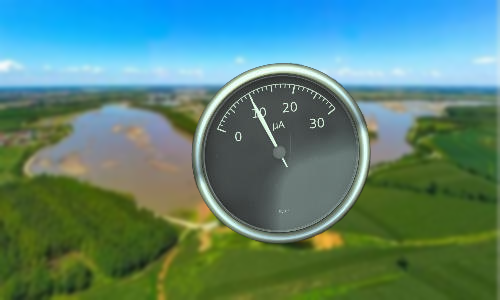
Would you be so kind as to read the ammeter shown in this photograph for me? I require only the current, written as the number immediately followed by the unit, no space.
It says 10µA
